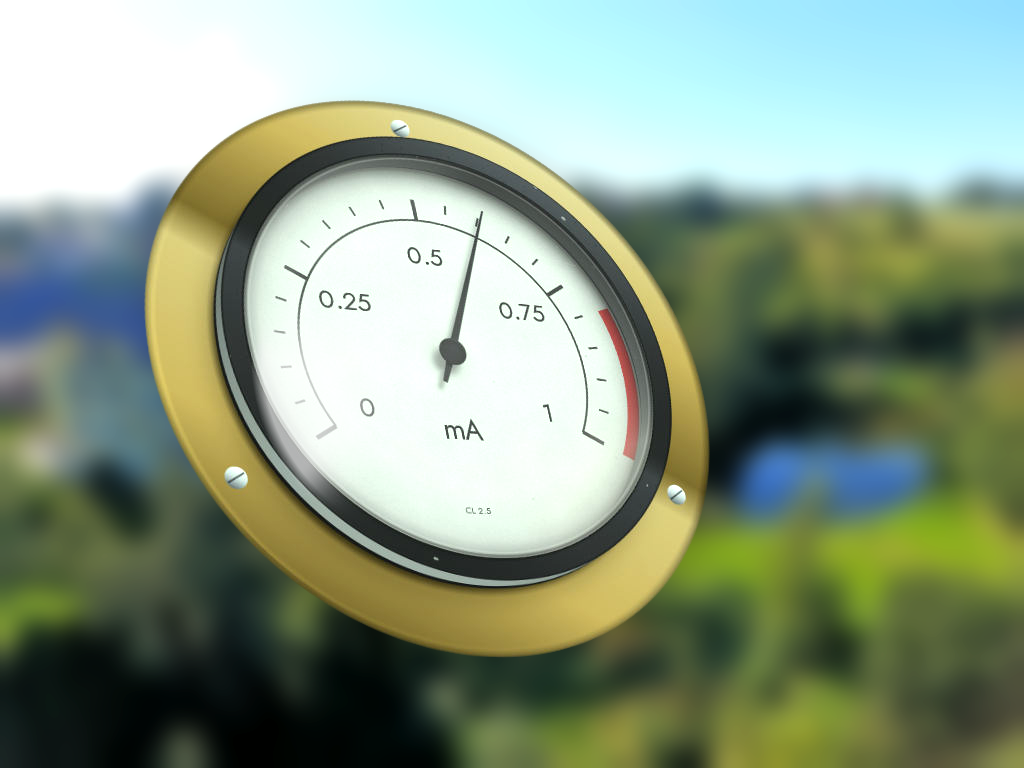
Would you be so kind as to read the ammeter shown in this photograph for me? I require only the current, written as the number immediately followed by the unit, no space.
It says 0.6mA
